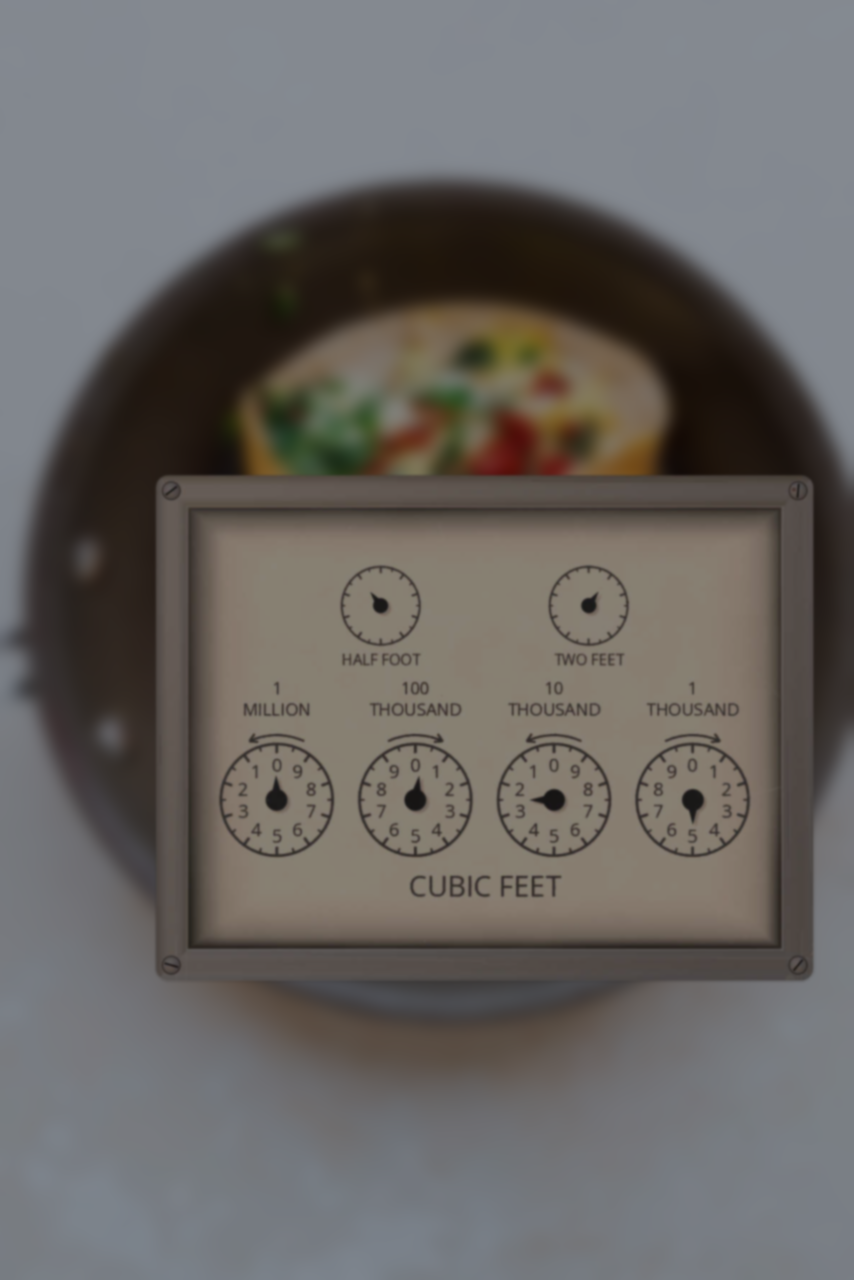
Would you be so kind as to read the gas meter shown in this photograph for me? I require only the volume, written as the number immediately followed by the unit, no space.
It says 2500ft³
